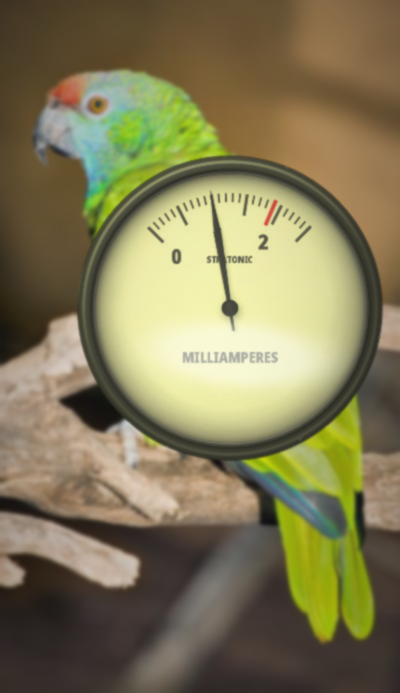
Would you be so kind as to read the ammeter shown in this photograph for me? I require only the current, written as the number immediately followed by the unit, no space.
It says 1mA
